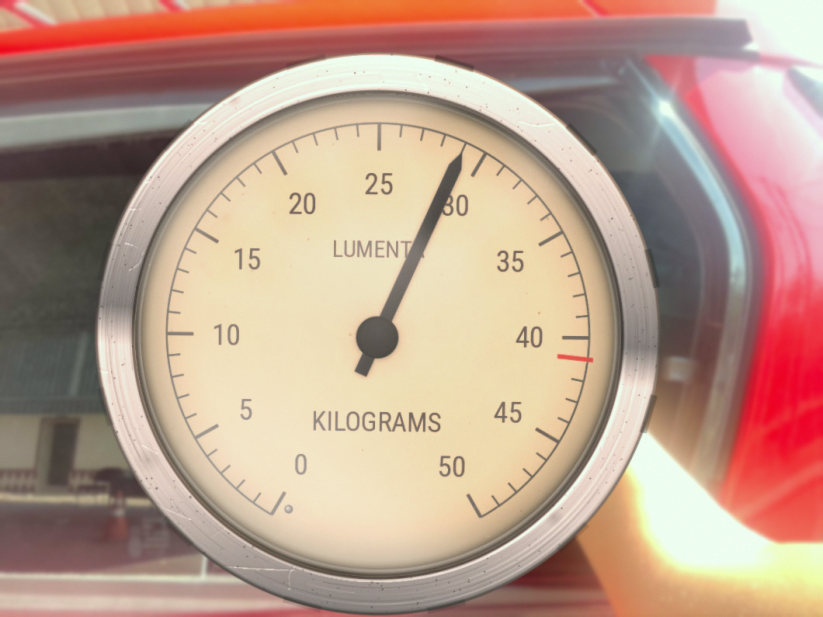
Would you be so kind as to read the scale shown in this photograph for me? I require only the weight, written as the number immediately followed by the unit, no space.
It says 29kg
